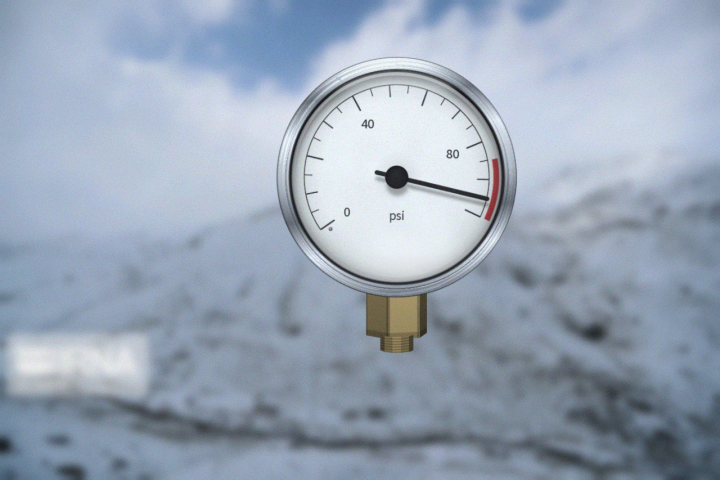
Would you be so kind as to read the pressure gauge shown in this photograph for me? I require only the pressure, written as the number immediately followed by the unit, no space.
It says 95psi
